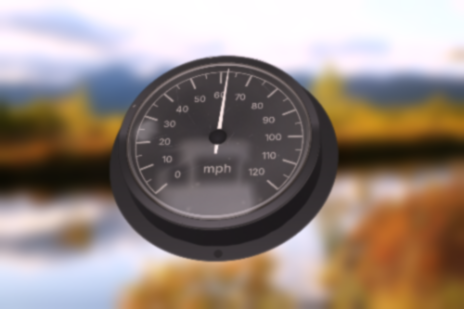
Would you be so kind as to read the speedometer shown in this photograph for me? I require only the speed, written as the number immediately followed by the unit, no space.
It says 62.5mph
